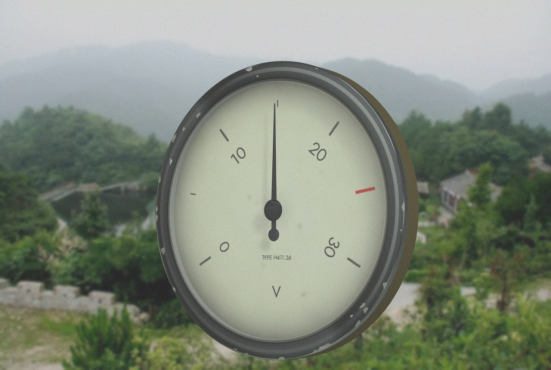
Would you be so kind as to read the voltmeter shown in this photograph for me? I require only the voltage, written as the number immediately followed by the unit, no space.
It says 15V
